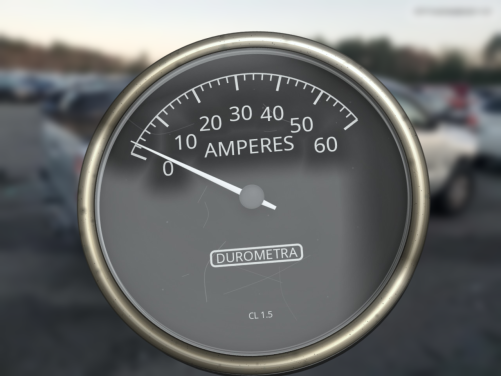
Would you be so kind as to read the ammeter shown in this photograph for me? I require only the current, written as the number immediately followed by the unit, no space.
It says 2A
